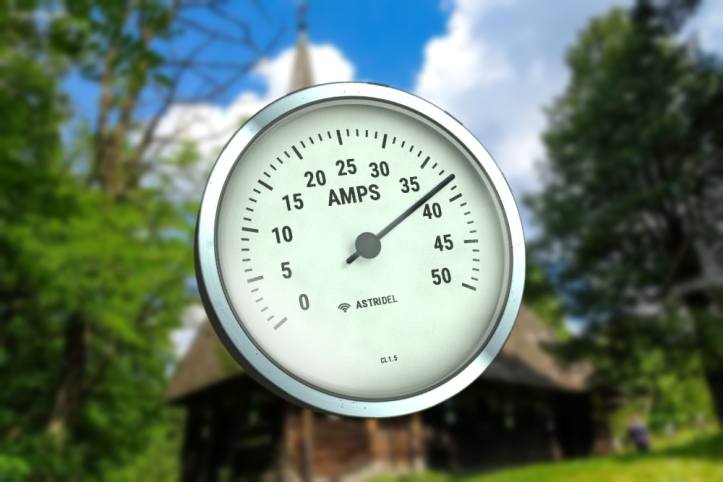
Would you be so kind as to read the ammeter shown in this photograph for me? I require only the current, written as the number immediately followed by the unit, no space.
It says 38A
